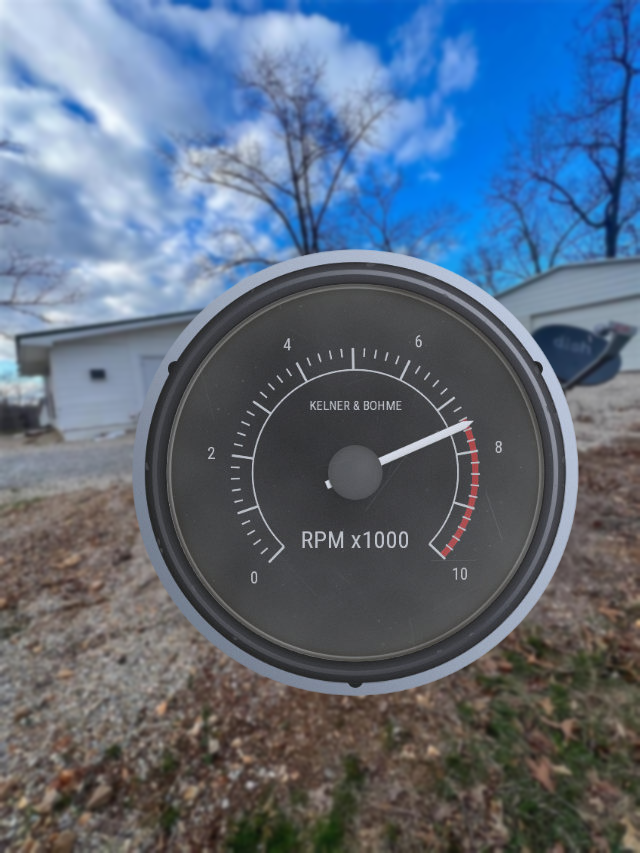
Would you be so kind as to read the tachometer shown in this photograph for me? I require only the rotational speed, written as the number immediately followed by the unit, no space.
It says 7500rpm
